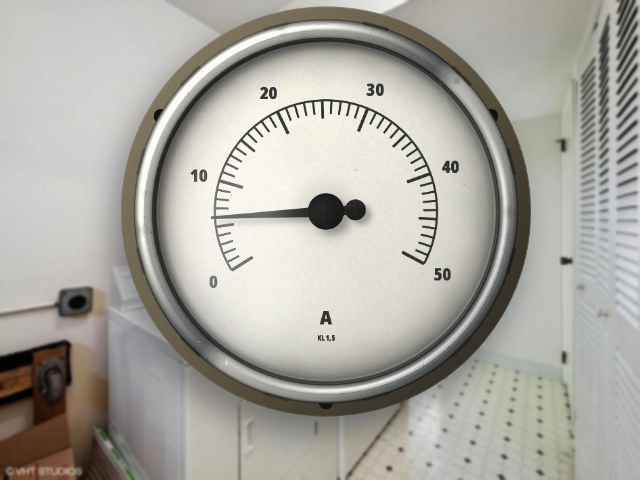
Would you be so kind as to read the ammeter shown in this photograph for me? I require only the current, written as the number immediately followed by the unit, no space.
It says 6A
